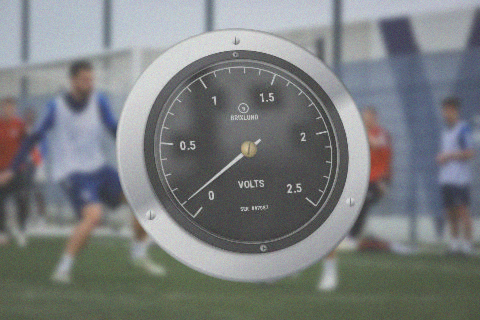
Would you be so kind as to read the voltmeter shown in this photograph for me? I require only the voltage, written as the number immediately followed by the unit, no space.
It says 0.1V
